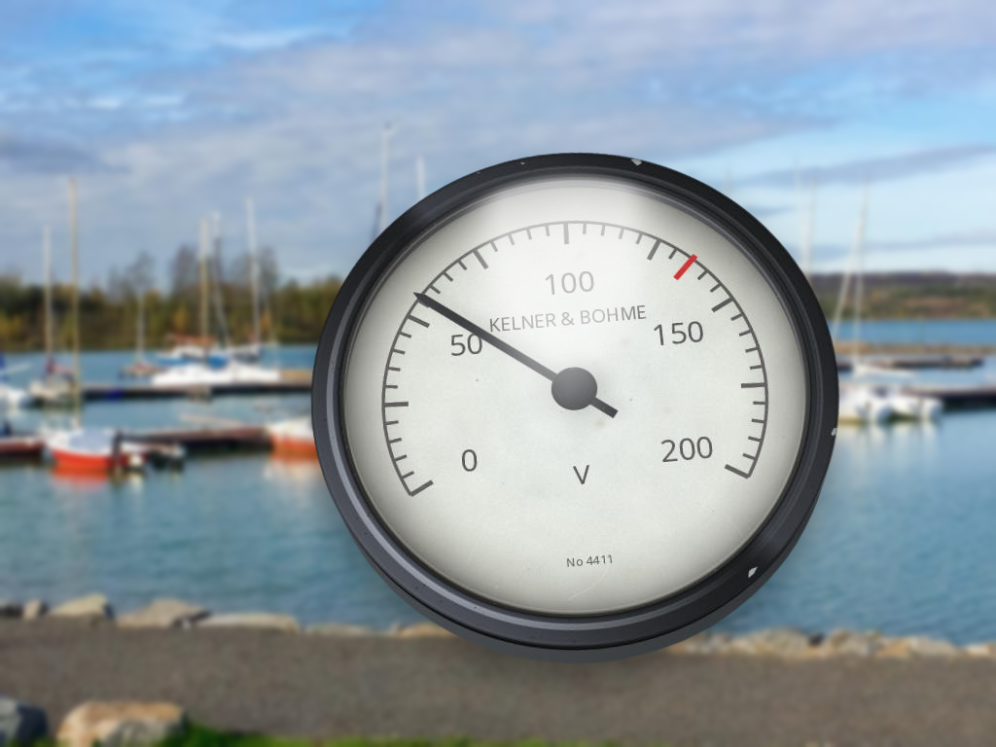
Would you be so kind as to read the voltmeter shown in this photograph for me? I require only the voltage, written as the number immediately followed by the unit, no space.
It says 55V
